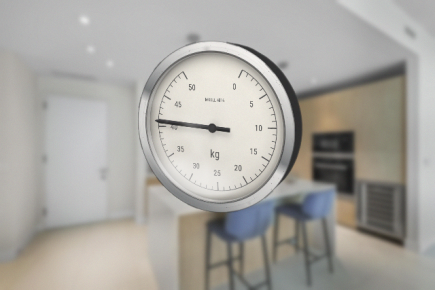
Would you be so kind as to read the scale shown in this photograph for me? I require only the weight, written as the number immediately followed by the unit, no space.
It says 41kg
